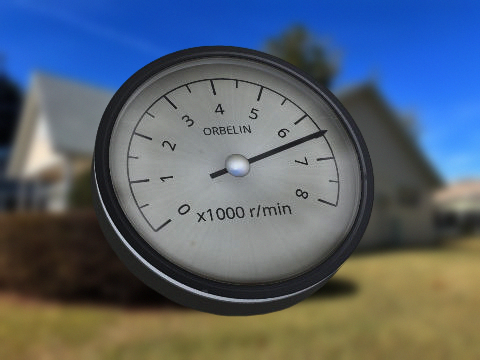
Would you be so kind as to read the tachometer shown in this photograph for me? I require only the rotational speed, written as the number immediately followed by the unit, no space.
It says 6500rpm
